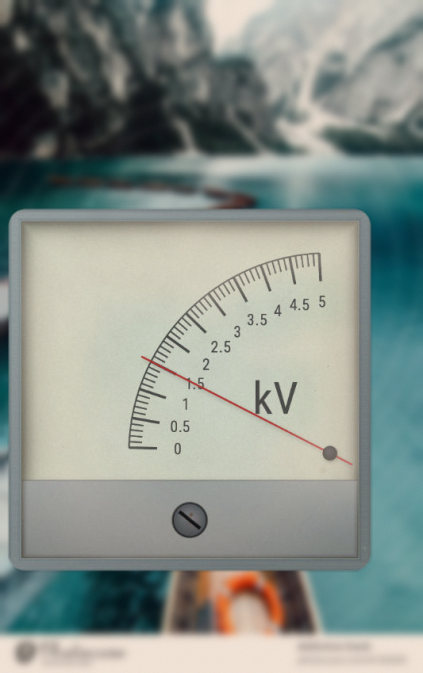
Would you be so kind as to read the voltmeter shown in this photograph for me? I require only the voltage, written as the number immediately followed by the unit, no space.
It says 1.5kV
